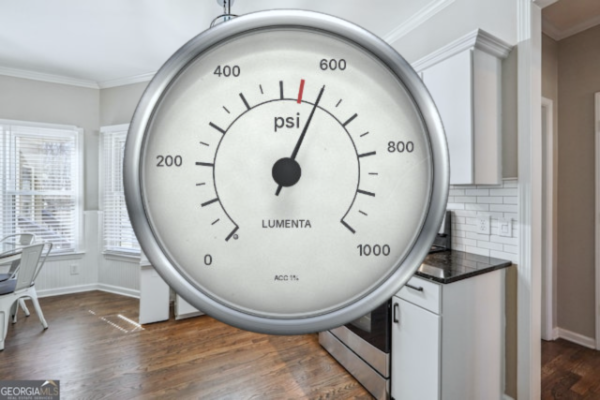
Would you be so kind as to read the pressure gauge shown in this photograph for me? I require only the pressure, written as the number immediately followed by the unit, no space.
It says 600psi
